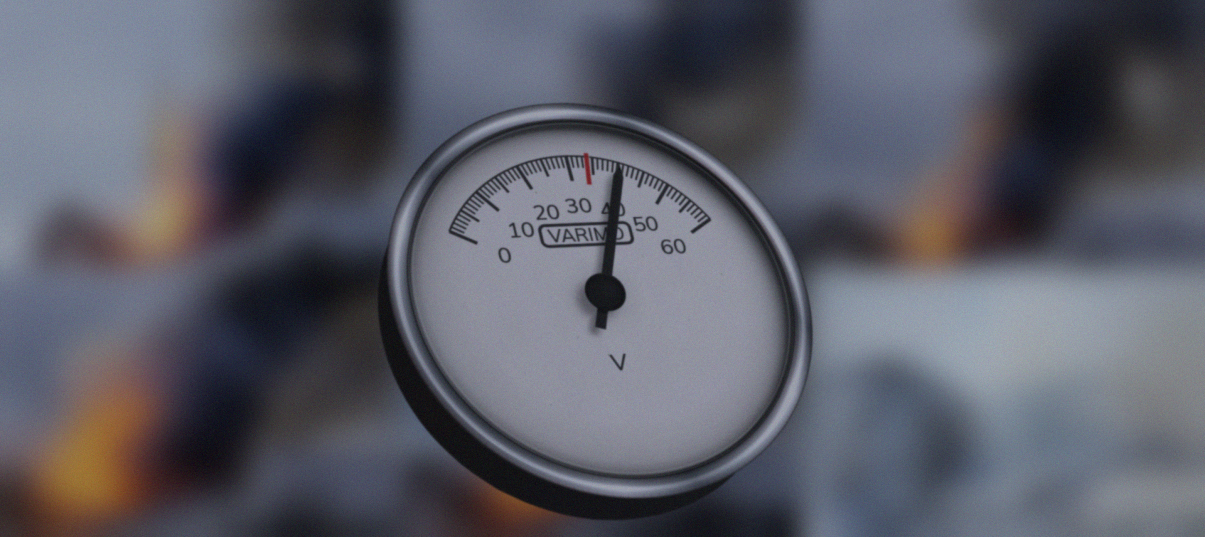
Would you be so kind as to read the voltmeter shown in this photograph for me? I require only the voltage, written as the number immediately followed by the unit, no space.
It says 40V
